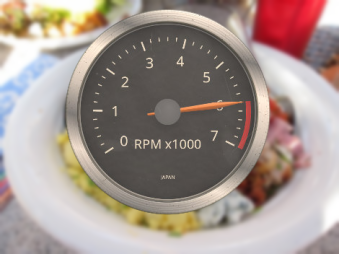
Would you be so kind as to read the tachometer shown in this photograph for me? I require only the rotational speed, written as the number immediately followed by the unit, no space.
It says 6000rpm
